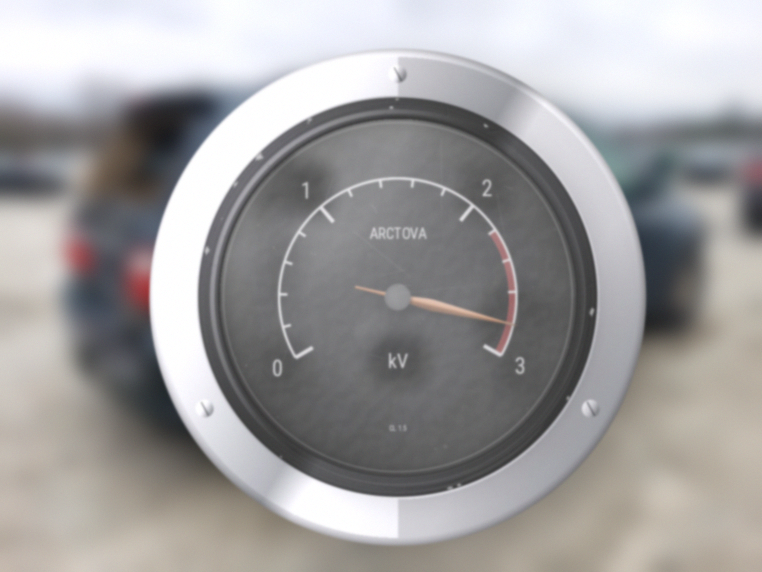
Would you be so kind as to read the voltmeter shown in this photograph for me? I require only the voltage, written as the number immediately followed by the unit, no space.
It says 2.8kV
